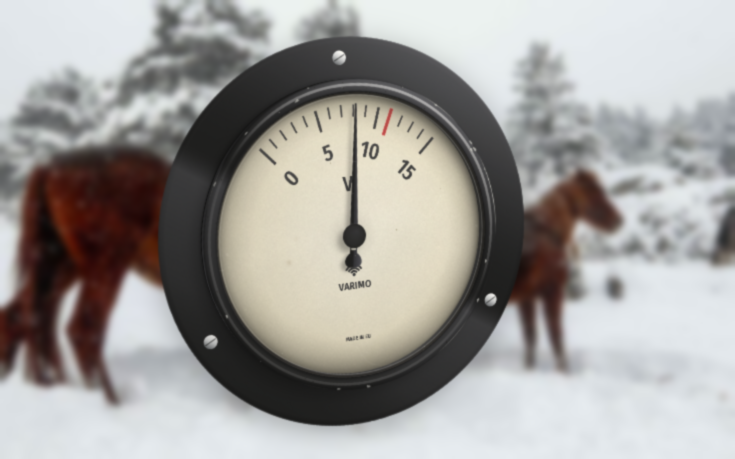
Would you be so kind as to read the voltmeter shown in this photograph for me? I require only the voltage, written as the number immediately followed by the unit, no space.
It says 8V
